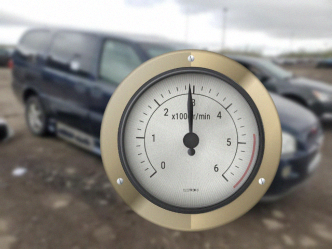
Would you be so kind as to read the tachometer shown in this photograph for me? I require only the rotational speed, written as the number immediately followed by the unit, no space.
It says 2900rpm
